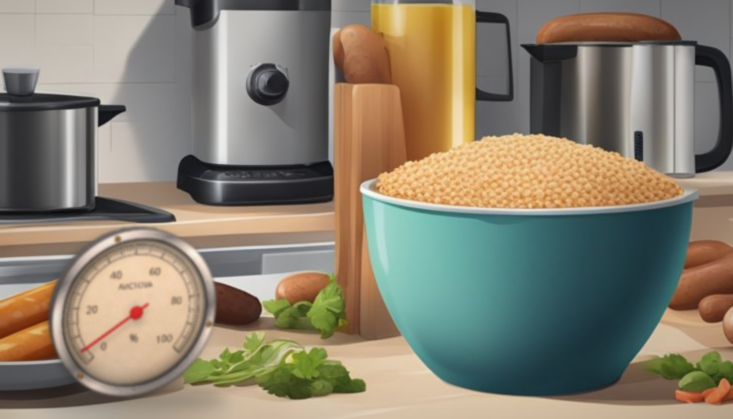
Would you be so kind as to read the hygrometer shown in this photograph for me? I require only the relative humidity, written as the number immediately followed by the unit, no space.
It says 5%
